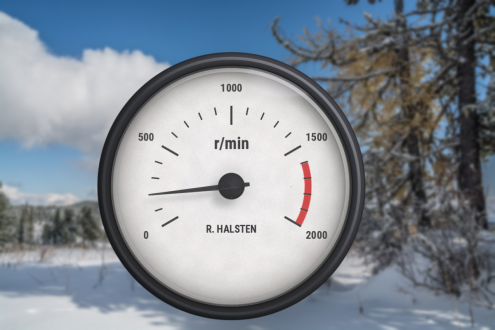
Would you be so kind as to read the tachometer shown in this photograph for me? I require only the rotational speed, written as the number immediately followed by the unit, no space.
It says 200rpm
